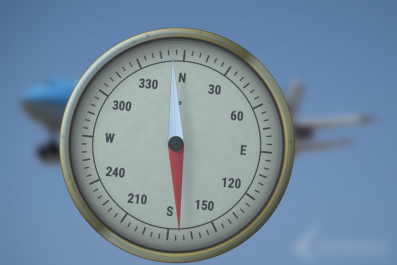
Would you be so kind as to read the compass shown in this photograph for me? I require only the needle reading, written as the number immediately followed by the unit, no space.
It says 172.5°
